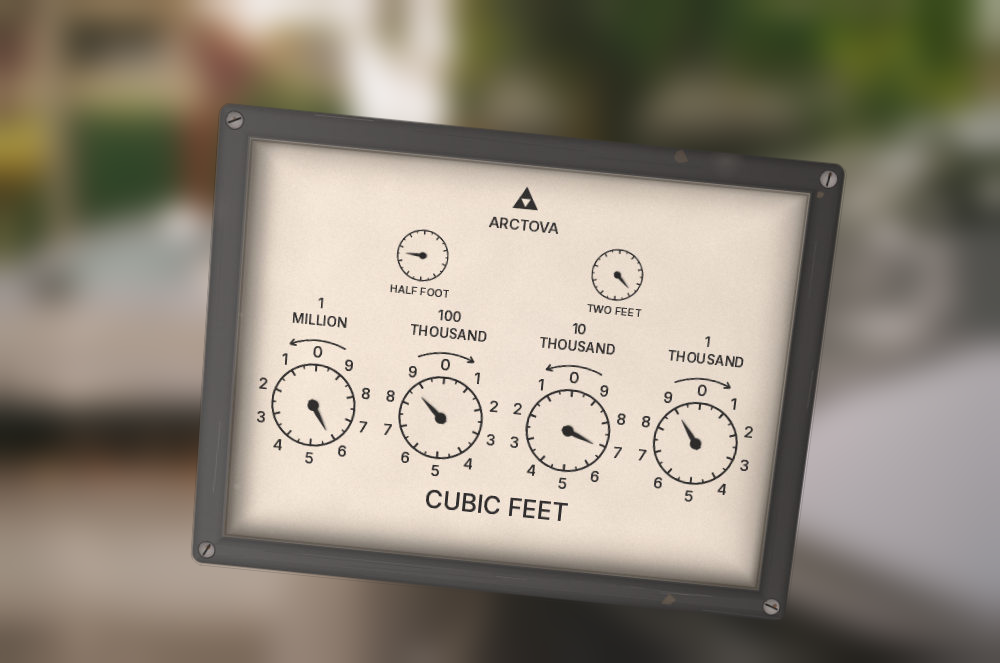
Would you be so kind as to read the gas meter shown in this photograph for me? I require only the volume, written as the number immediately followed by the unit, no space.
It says 586900ft³
